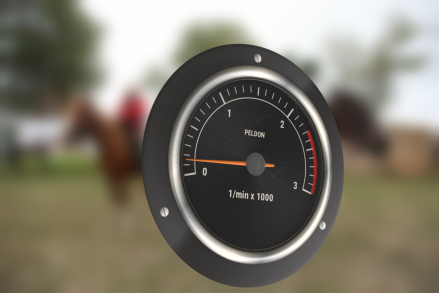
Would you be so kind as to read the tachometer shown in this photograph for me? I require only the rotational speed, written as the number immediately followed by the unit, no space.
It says 150rpm
